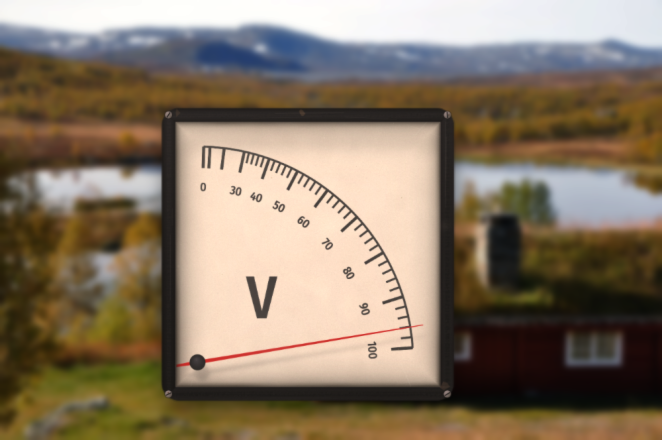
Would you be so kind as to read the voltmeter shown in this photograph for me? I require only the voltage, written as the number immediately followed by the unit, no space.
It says 96V
